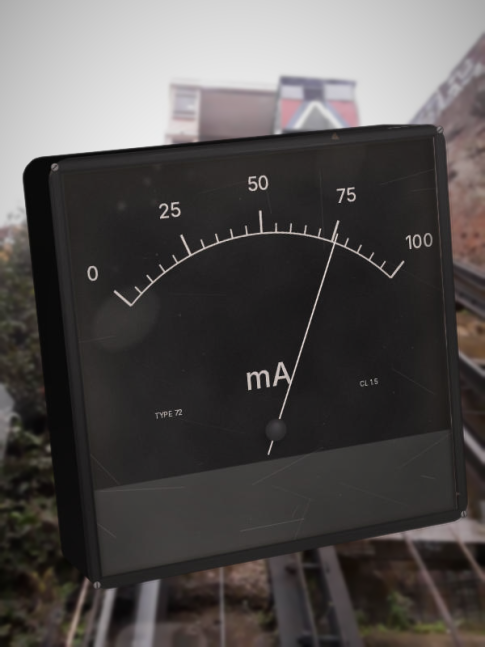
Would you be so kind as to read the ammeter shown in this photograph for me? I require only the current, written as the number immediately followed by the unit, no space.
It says 75mA
